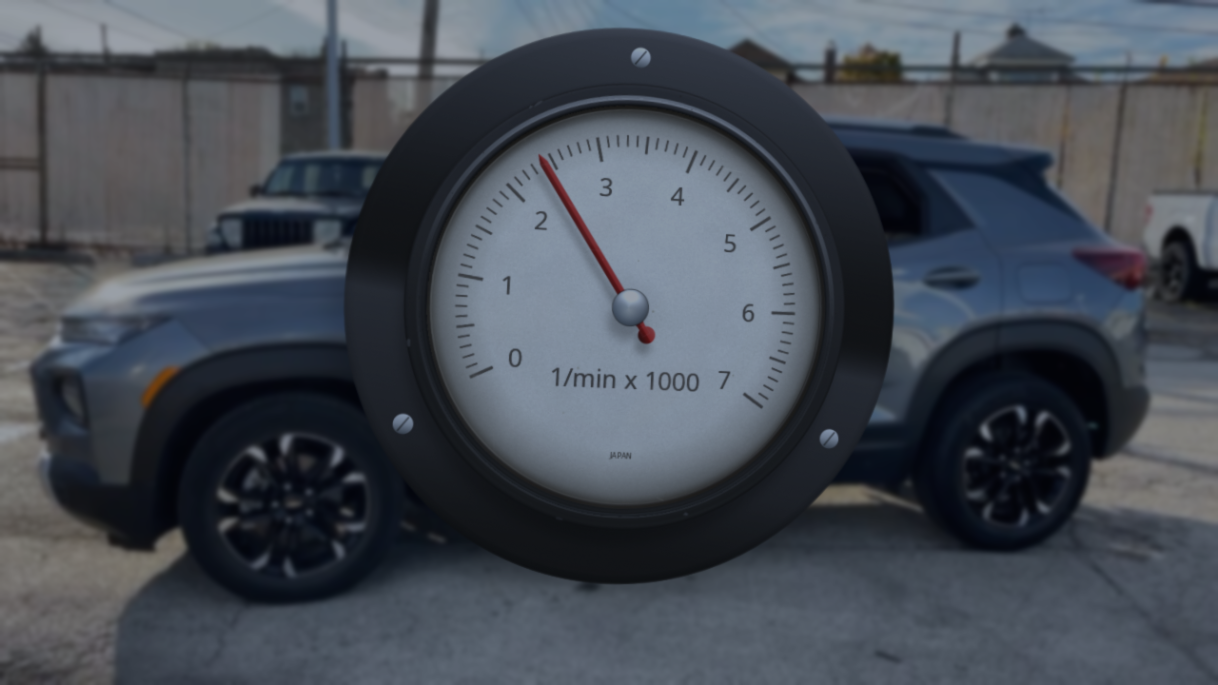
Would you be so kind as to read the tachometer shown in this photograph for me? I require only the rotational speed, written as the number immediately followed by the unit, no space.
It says 2400rpm
